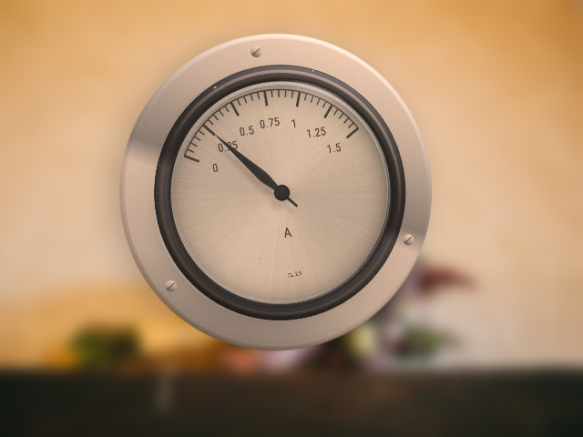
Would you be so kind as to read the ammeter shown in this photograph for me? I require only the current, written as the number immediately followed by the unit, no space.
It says 0.25A
